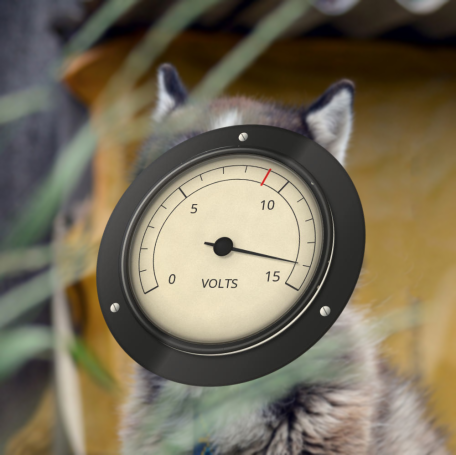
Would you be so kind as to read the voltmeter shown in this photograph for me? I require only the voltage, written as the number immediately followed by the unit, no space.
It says 14V
